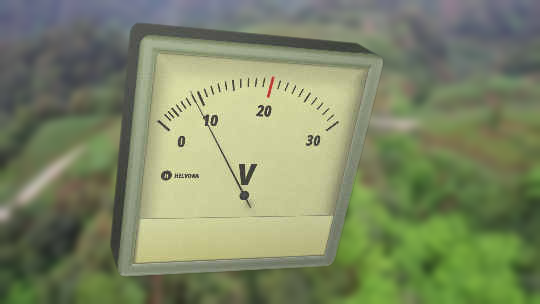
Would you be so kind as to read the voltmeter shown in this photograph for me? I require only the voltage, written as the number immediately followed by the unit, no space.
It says 9V
